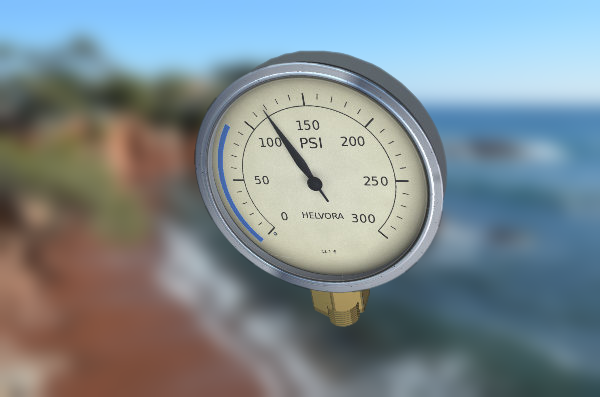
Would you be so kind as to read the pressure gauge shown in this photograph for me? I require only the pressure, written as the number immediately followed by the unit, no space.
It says 120psi
